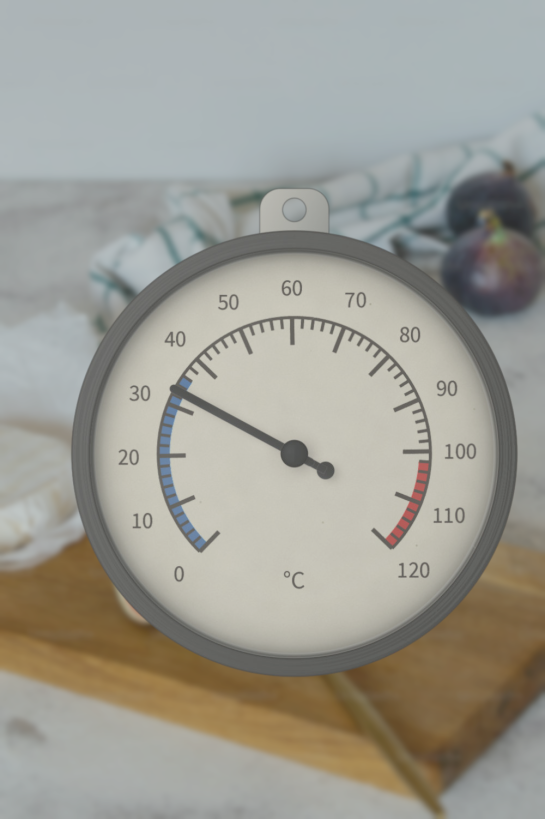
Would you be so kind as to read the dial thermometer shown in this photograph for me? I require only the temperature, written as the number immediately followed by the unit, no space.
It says 33°C
